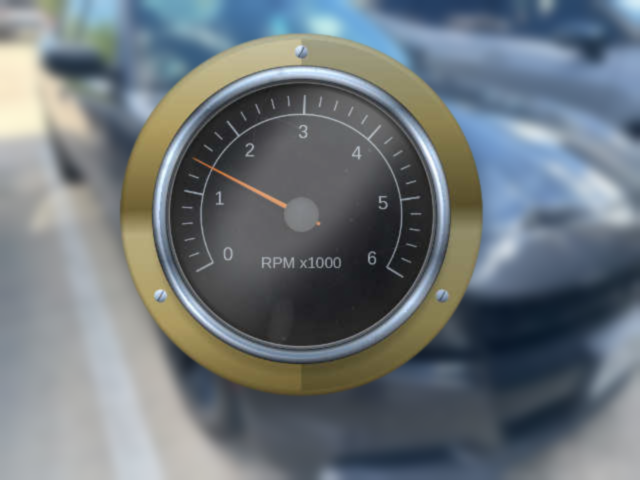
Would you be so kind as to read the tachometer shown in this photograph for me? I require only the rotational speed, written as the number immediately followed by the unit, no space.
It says 1400rpm
